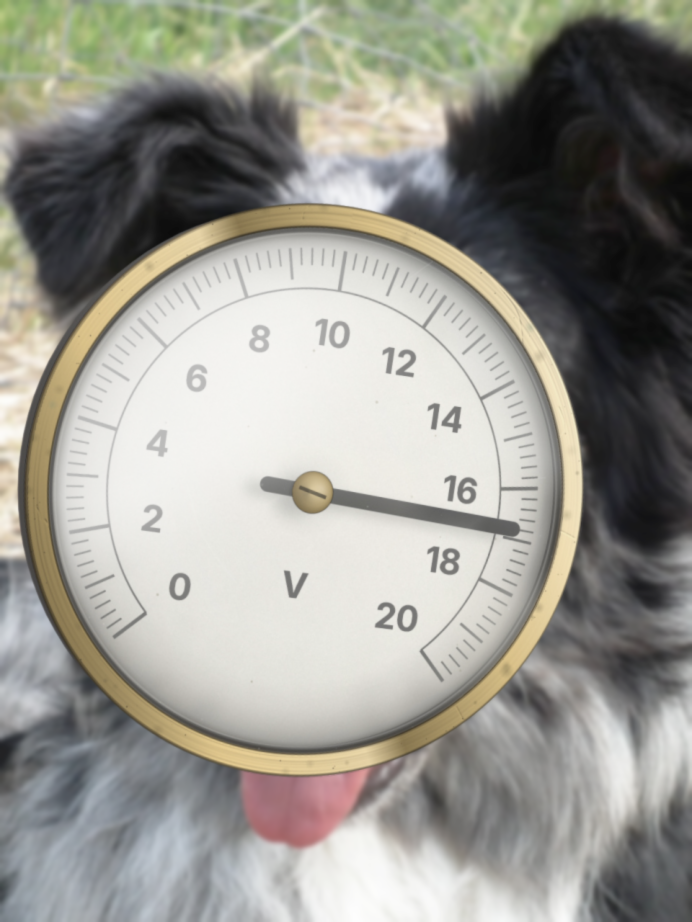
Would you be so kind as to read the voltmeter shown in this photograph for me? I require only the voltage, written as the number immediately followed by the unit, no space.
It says 16.8V
